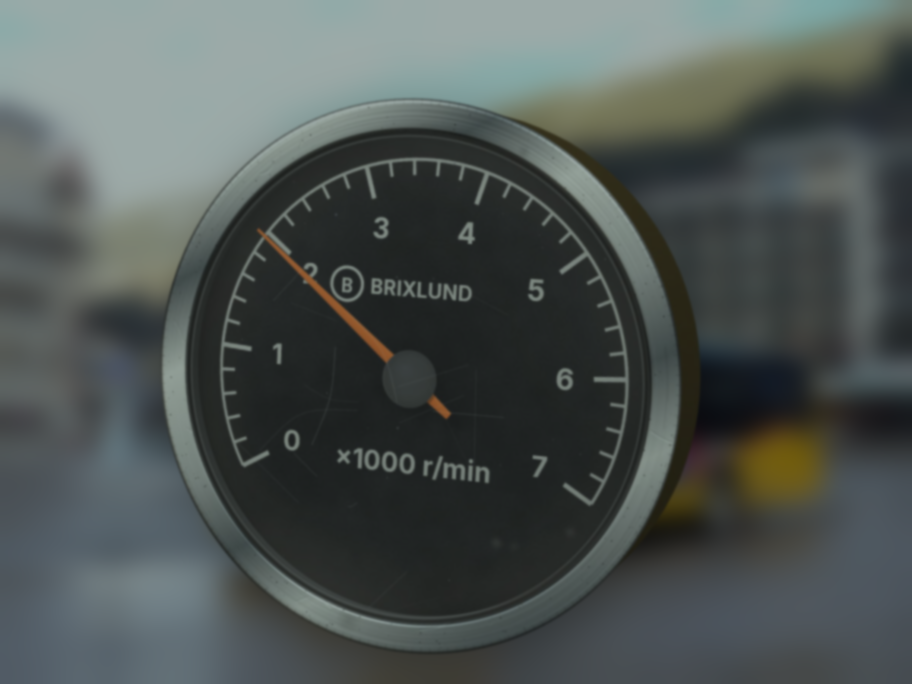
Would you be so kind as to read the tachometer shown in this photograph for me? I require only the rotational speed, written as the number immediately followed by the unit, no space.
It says 2000rpm
